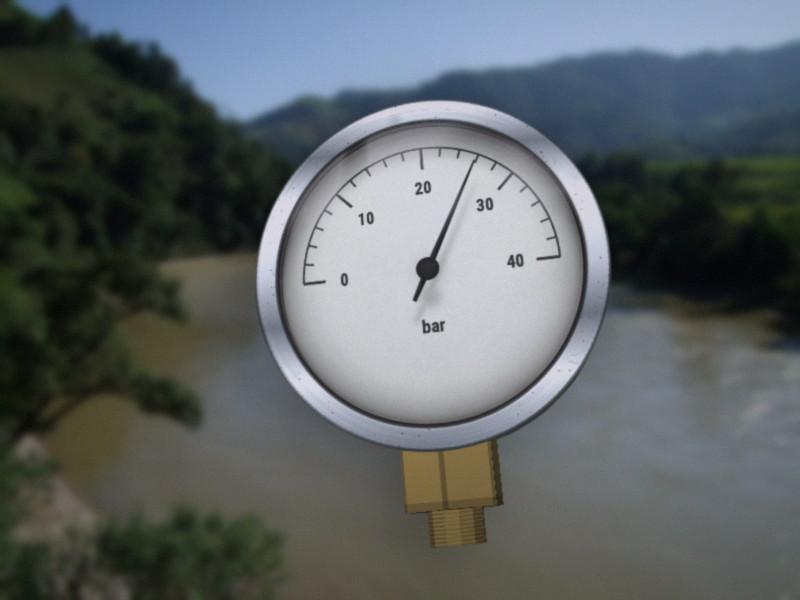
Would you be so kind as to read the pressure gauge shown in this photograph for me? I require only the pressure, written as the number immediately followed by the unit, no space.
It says 26bar
